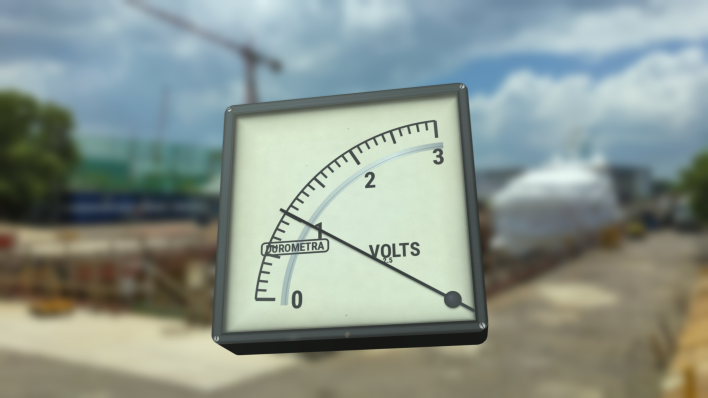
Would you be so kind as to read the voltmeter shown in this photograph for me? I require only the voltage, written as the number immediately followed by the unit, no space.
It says 1V
